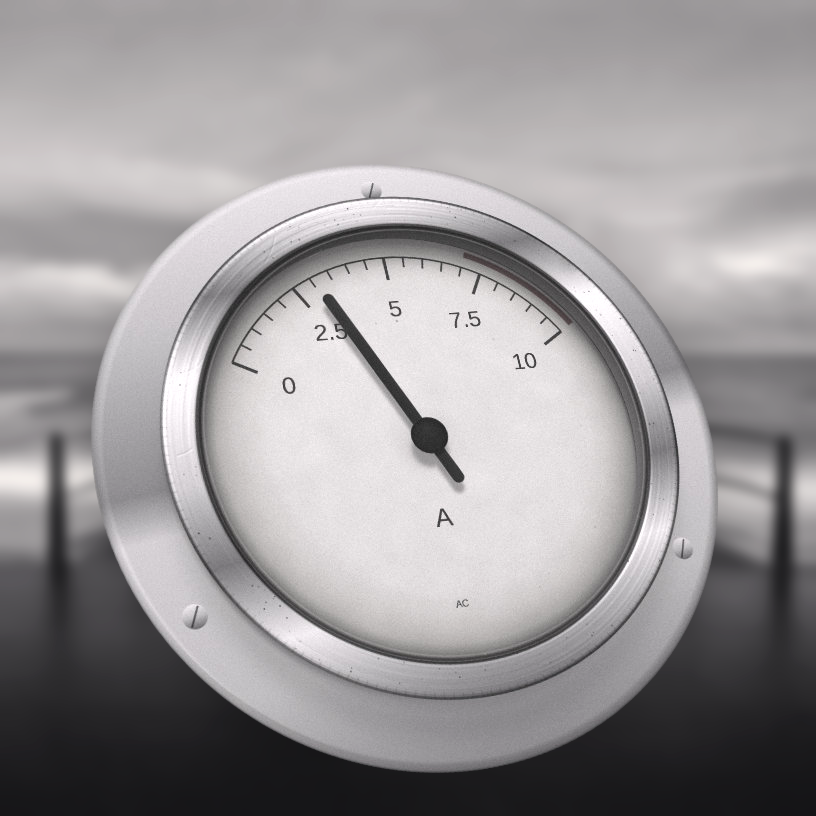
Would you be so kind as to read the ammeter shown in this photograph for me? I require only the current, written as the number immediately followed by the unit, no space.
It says 3A
